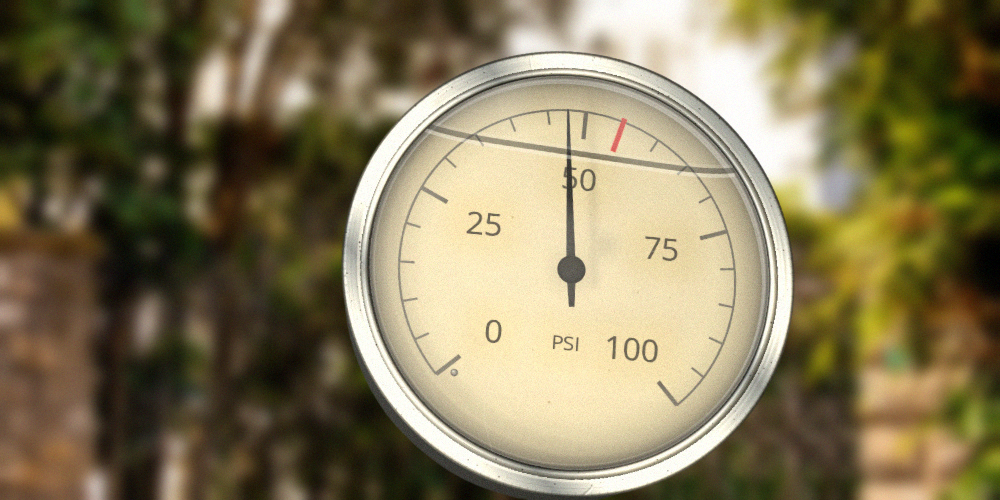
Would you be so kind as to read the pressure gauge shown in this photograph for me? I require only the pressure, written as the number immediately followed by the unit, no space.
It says 47.5psi
